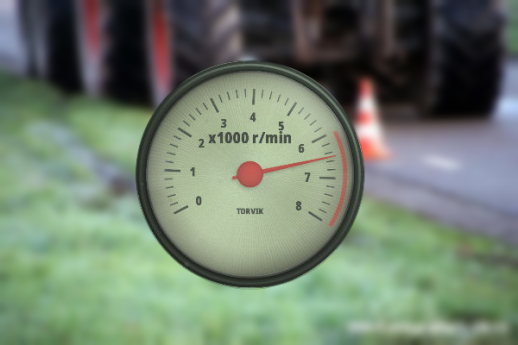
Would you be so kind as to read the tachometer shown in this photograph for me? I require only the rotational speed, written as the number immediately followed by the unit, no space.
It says 6500rpm
